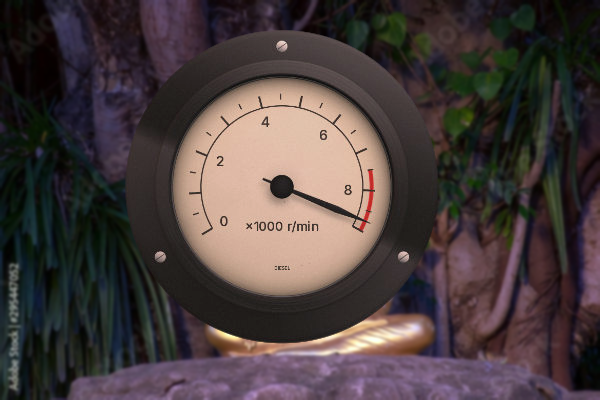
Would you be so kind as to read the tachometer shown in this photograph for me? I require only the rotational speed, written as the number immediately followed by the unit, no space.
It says 8750rpm
